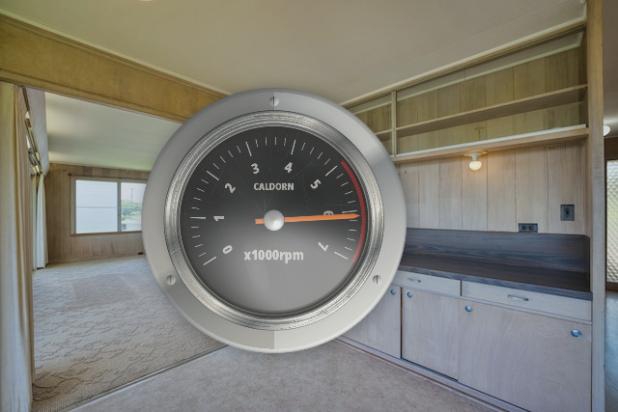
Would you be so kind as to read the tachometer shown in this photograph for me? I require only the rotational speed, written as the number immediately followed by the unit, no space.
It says 6100rpm
